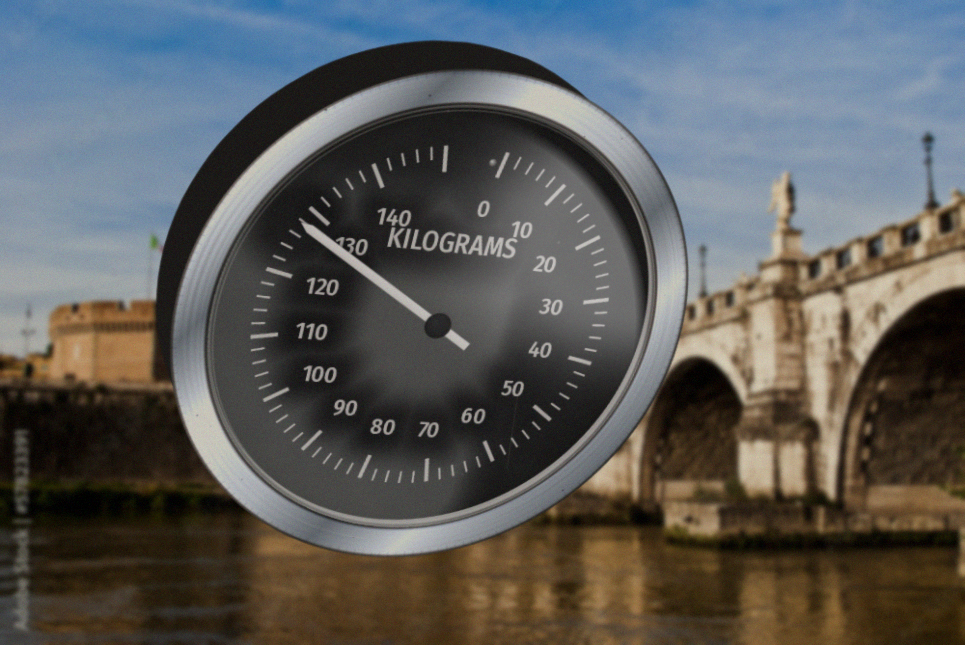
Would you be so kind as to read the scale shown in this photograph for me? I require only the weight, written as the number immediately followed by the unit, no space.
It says 128kg
